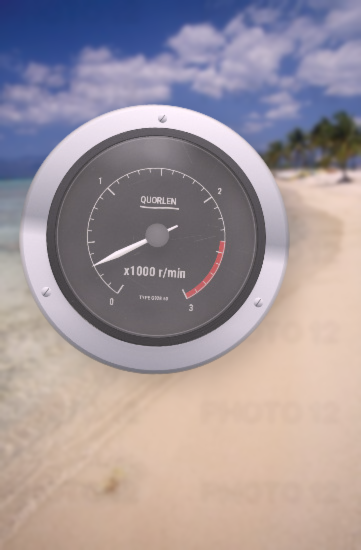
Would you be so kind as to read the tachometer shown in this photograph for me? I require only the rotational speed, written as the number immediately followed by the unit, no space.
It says 300rpm
